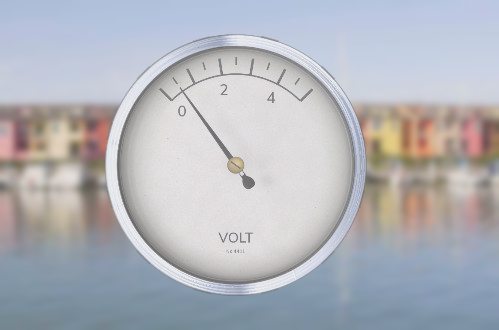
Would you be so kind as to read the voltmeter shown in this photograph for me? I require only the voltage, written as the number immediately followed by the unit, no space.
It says 0.5V
